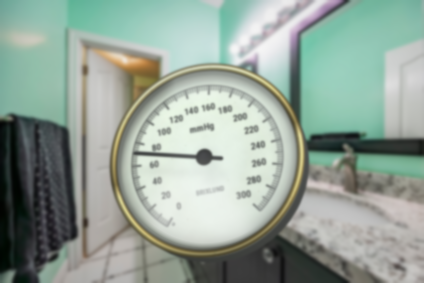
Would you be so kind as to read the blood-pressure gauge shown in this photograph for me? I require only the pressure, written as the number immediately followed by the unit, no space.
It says 70mmHg
